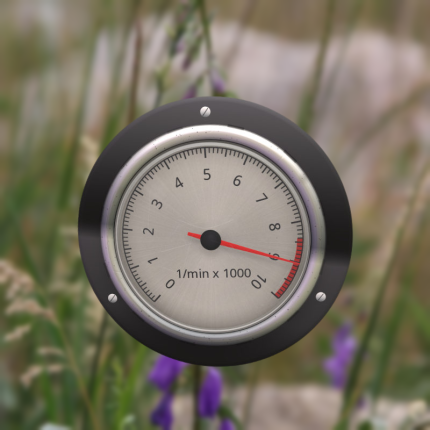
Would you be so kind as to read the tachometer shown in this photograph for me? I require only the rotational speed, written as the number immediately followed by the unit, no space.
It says 9000rpm
